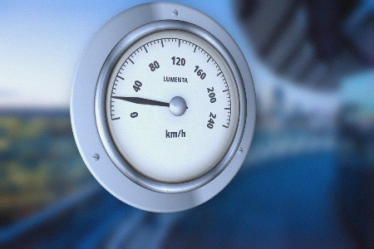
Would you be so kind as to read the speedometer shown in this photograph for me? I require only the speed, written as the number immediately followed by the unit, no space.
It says 20km/h
